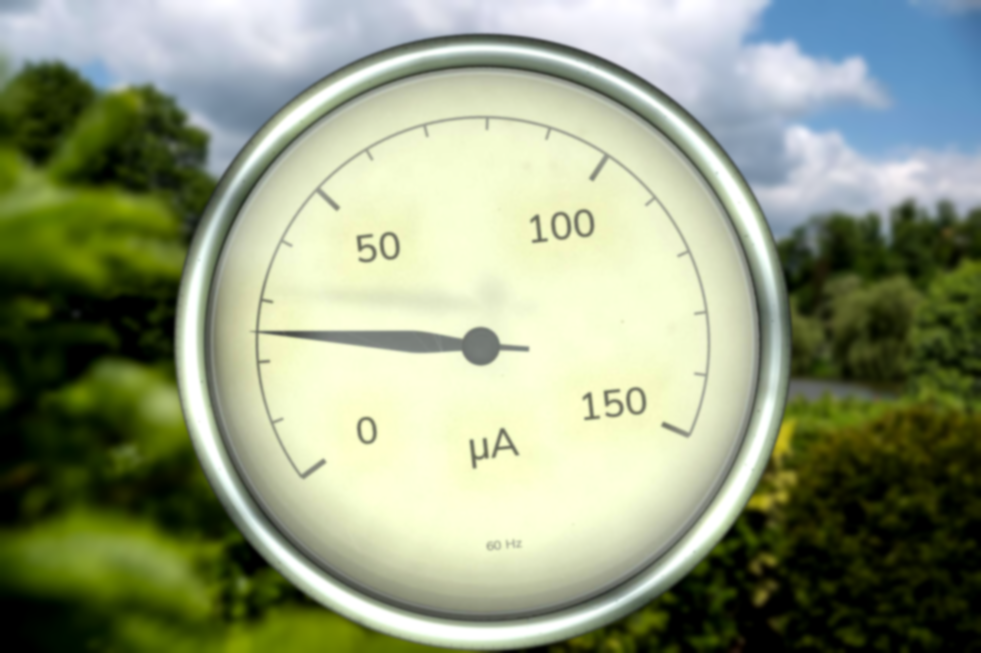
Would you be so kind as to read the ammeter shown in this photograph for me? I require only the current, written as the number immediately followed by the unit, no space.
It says 25µA
